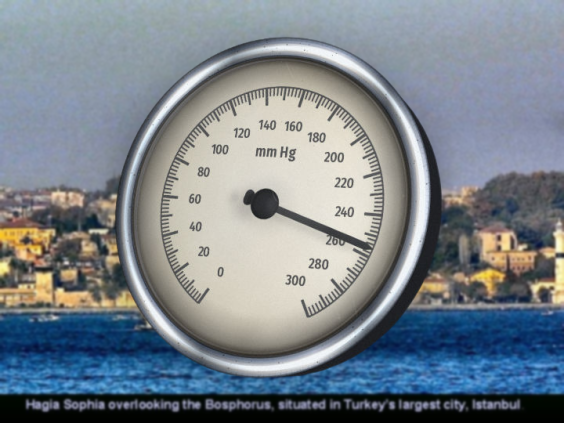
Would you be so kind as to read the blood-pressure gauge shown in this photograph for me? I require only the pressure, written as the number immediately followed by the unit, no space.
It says 256mmHg
